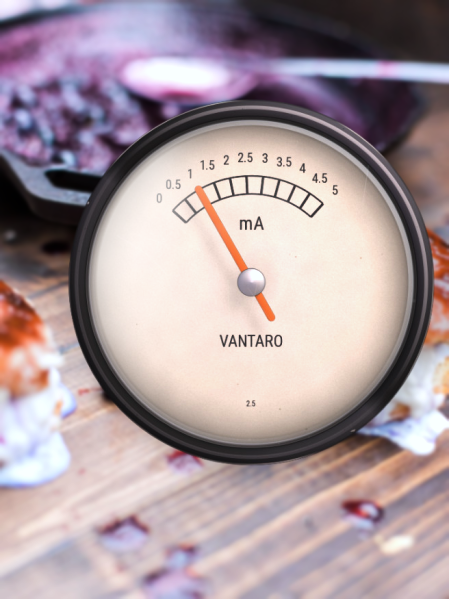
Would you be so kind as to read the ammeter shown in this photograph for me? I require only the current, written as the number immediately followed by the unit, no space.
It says 1mA
